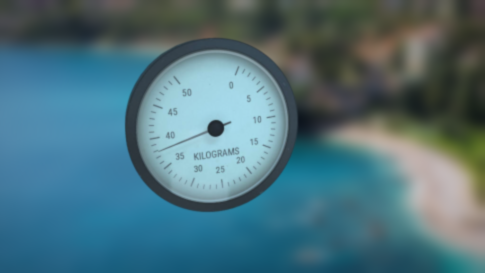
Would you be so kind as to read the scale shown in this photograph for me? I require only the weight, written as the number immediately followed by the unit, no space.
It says 38kg
